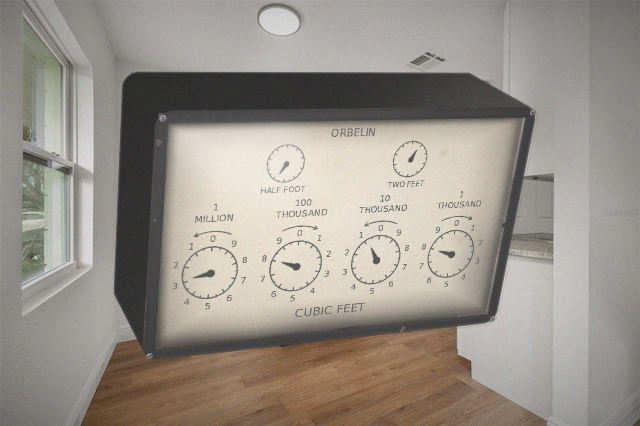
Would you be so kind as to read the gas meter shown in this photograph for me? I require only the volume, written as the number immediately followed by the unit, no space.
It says 280800ft³
